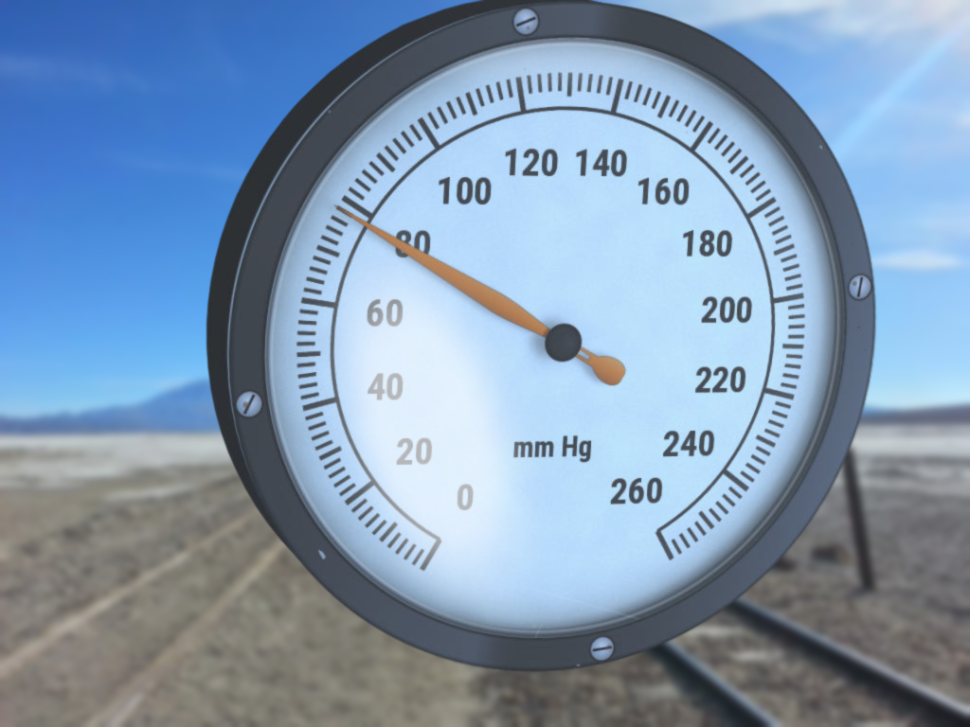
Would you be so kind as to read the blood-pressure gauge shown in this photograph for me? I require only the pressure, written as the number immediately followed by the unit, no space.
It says 78mmHg
